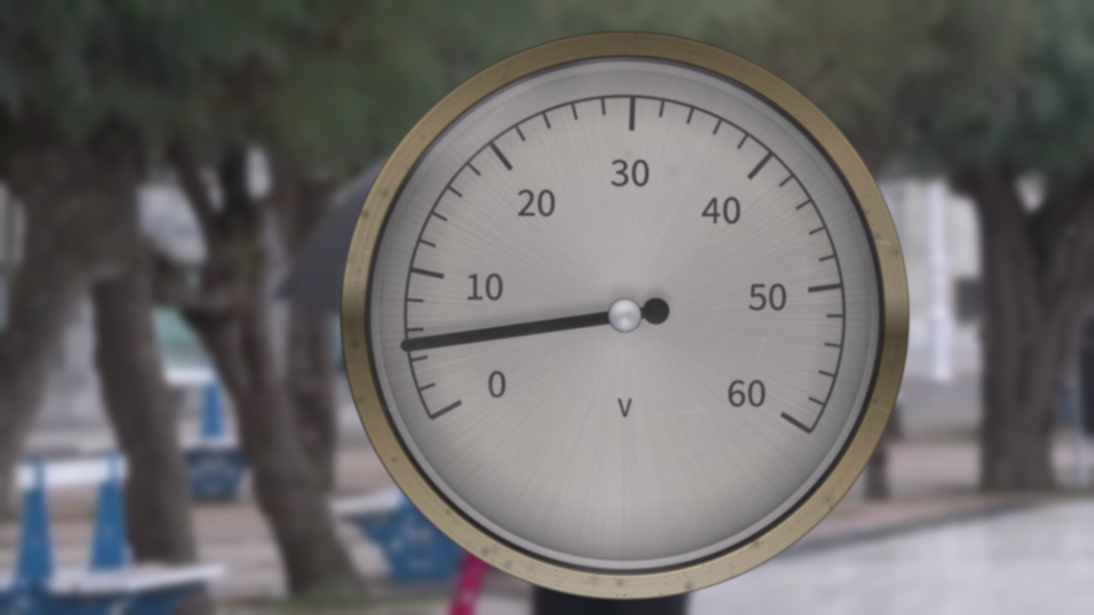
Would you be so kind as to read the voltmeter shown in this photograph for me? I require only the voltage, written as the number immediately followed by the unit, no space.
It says 5V
